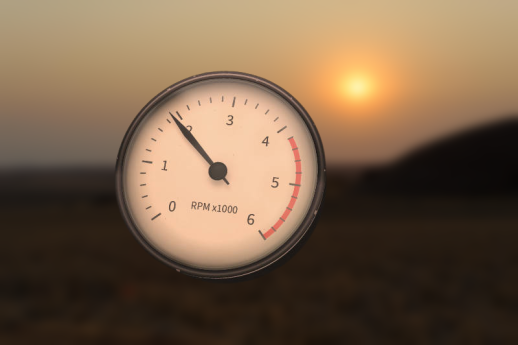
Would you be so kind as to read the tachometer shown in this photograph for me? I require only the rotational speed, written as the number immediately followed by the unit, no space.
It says 1900rpm
